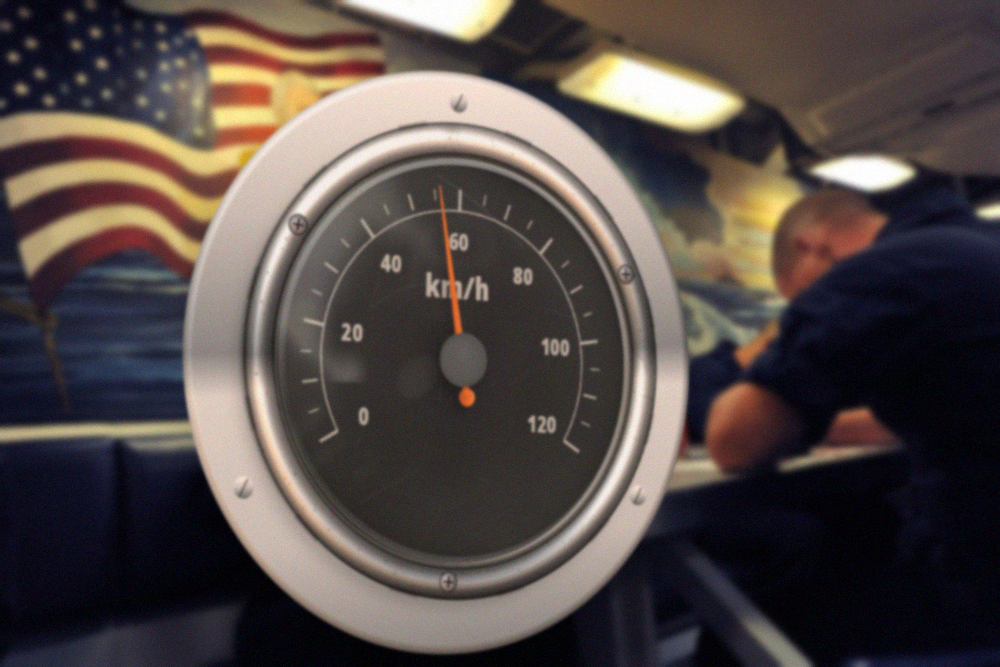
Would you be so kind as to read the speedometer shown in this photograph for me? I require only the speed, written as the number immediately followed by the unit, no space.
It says 55km/h
